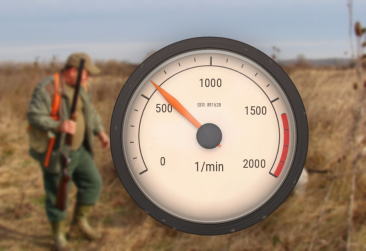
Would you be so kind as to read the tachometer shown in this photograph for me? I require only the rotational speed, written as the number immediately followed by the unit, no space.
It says 600rpm
